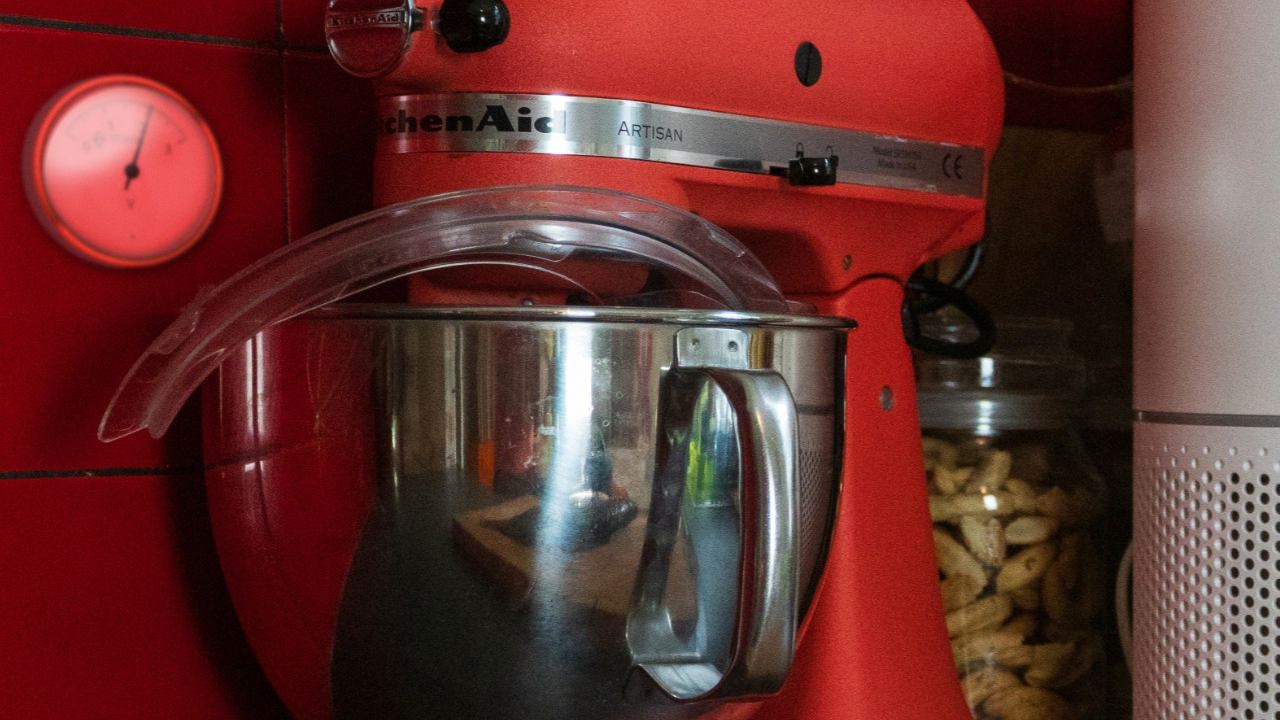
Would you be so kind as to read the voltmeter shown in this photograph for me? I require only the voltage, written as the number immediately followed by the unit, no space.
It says 2V
